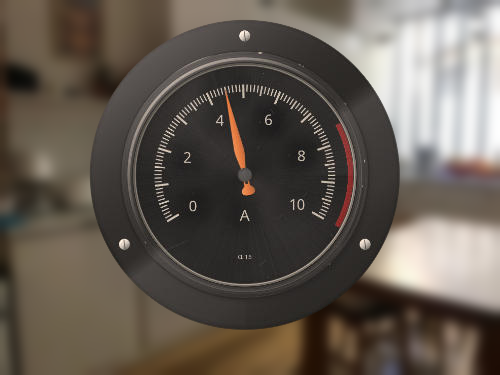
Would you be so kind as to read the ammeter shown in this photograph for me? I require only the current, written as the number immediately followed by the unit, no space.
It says 4.5A
